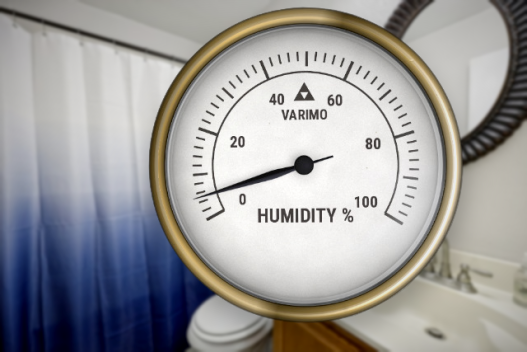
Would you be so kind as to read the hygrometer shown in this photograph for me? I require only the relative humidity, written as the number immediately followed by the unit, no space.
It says 5%
